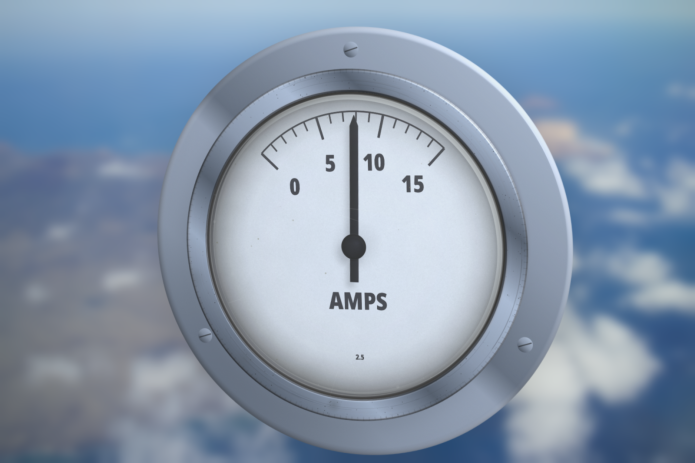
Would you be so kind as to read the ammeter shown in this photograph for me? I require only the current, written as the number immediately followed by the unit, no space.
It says 8A
